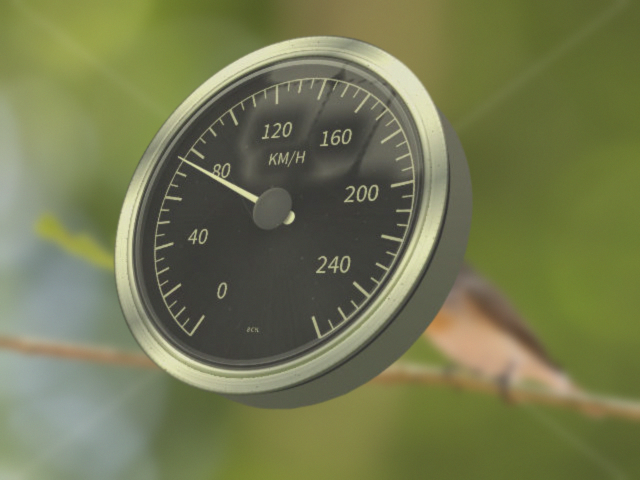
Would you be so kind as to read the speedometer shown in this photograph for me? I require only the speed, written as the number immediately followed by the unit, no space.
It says 75km/h
